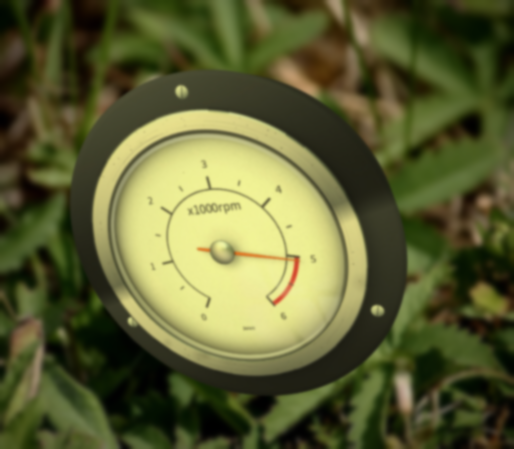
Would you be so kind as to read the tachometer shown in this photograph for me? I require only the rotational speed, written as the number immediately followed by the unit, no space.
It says 5000rpm
